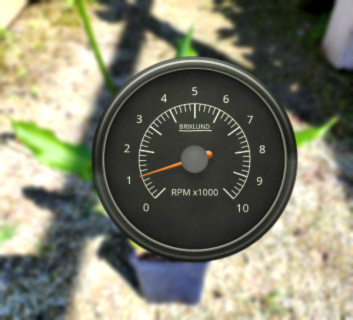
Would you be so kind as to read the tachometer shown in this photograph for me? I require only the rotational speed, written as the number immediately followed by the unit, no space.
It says 1000rpm
